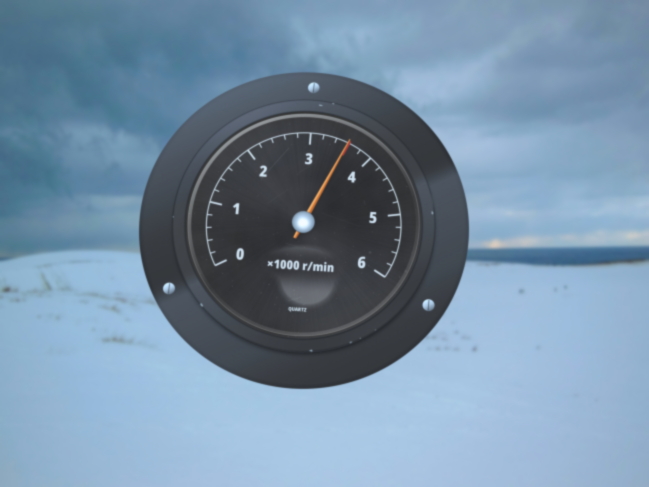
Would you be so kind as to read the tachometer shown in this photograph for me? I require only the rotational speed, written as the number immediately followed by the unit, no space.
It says 3600rpm
